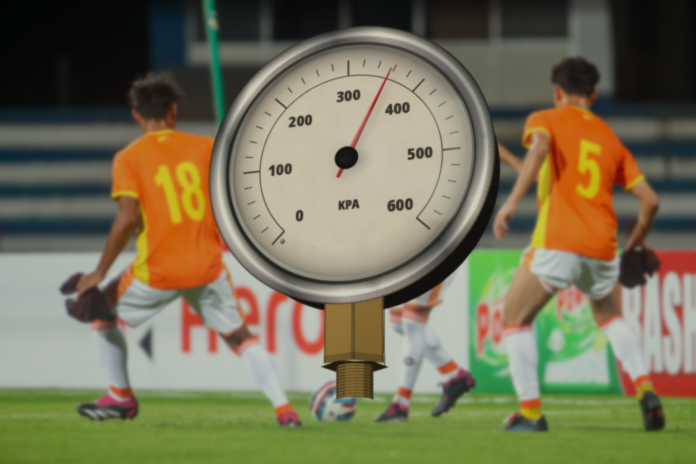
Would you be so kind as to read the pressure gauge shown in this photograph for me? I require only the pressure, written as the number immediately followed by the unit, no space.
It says 360kPa
